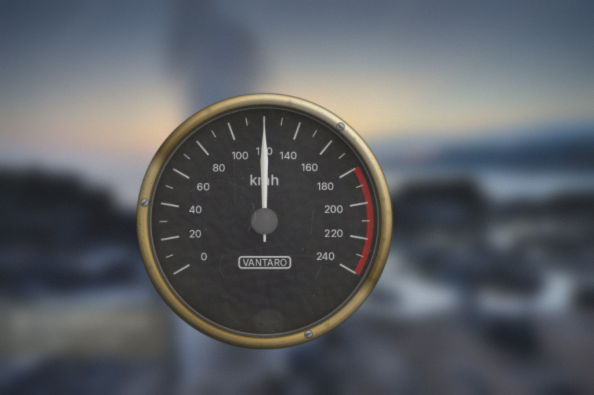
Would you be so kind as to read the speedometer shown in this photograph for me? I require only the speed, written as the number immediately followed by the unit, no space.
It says 120km/h
